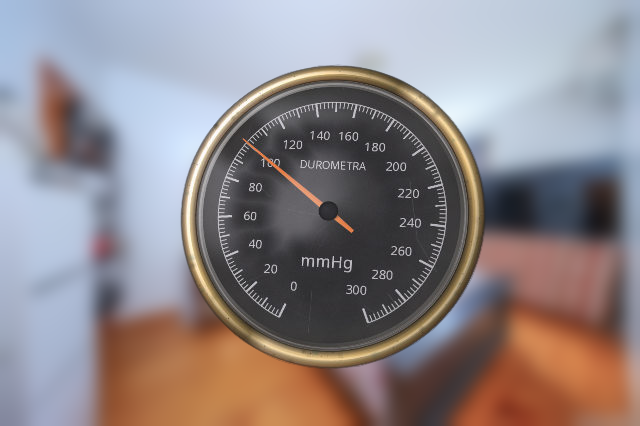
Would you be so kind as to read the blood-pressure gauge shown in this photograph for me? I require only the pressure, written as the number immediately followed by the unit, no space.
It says 100mmHg
